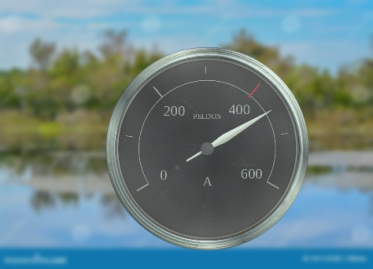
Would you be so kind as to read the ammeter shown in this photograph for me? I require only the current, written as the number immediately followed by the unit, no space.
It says 450A
